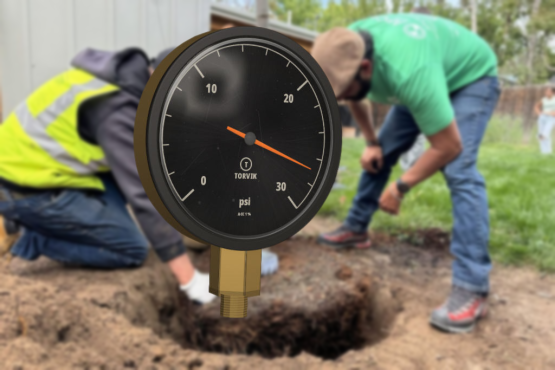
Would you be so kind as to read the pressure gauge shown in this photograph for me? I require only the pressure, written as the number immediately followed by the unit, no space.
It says 27psi
